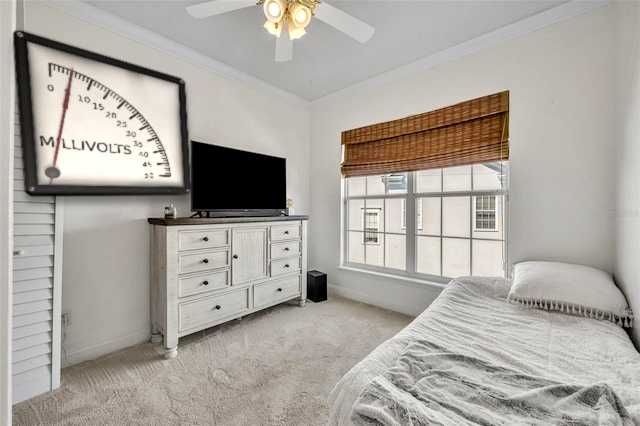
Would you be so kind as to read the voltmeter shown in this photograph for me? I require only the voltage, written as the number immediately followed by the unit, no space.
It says 5mV
